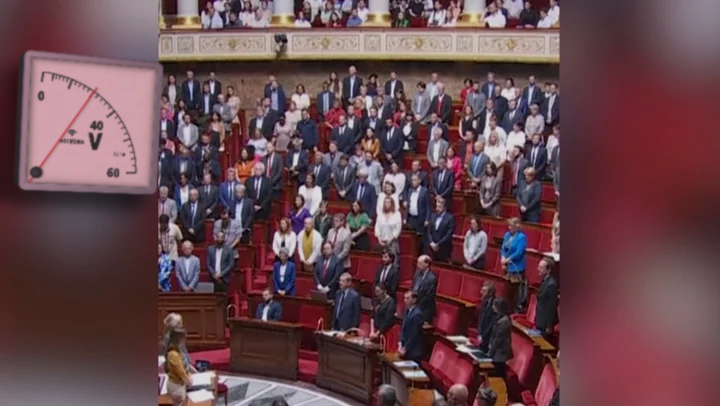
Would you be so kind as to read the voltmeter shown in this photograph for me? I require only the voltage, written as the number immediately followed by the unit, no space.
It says 30V
